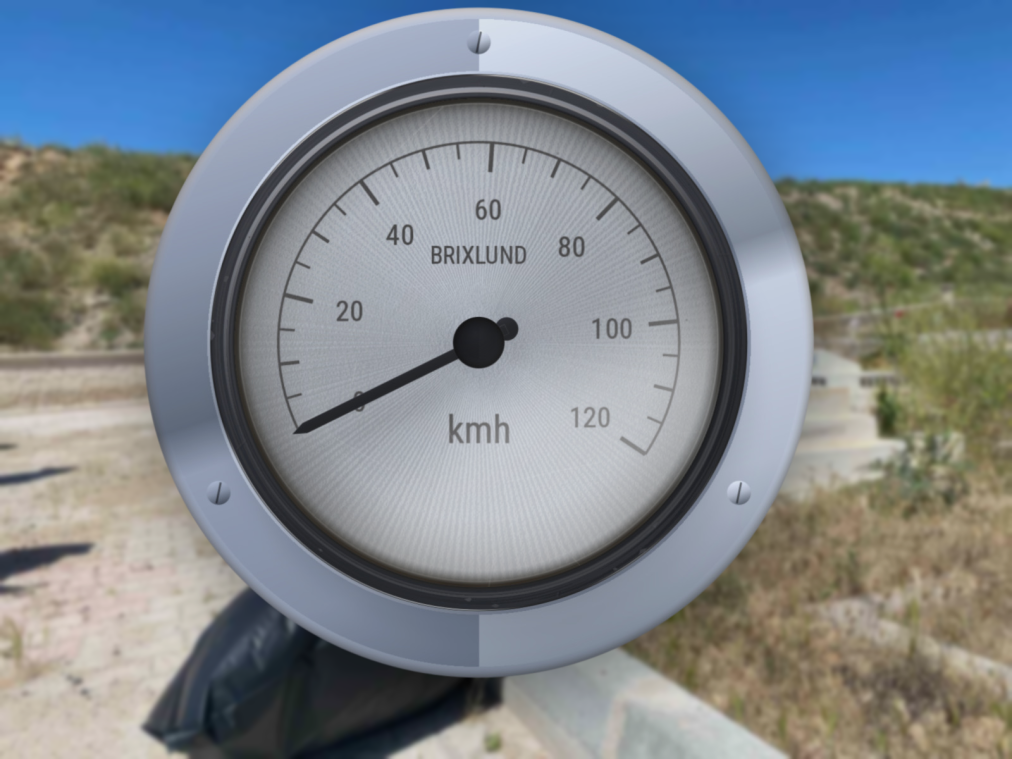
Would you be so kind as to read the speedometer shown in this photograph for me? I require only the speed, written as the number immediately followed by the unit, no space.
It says 0km/h
